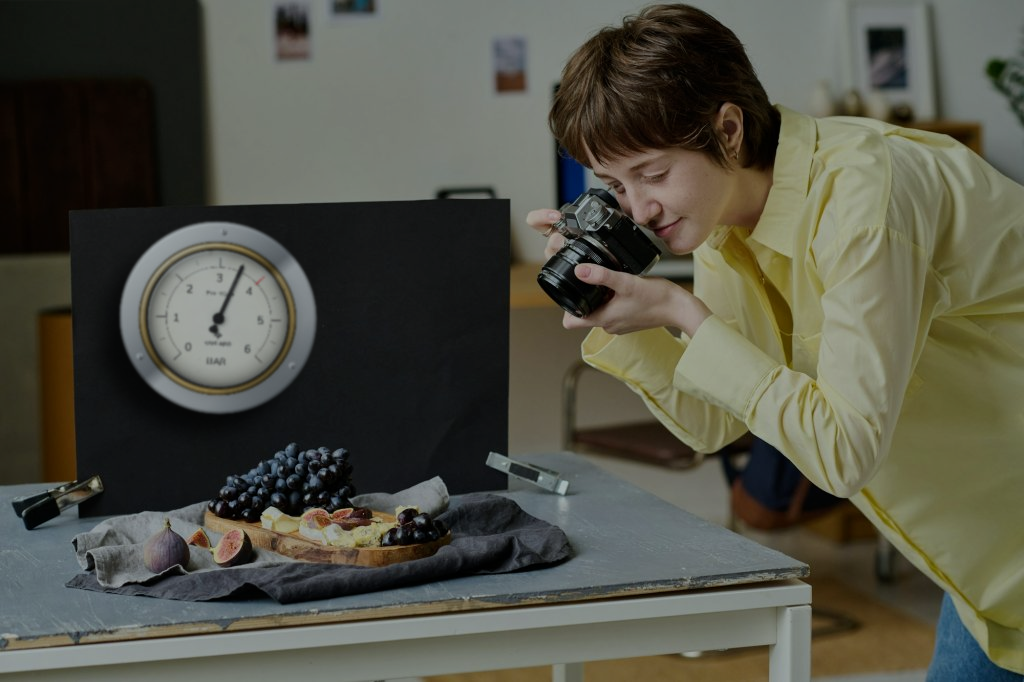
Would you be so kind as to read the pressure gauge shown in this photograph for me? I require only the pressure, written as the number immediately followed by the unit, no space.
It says 3.5bar
